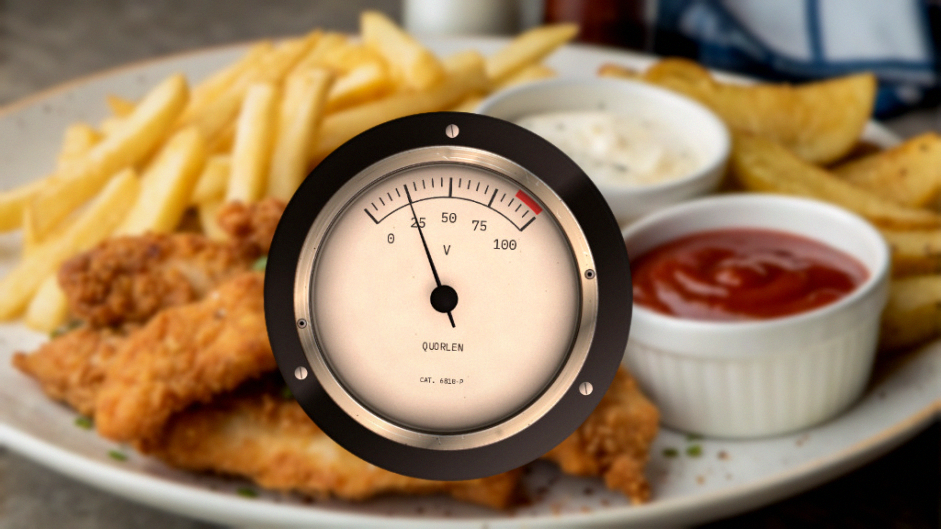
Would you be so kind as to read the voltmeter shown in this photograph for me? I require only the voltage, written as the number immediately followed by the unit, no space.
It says 25V
